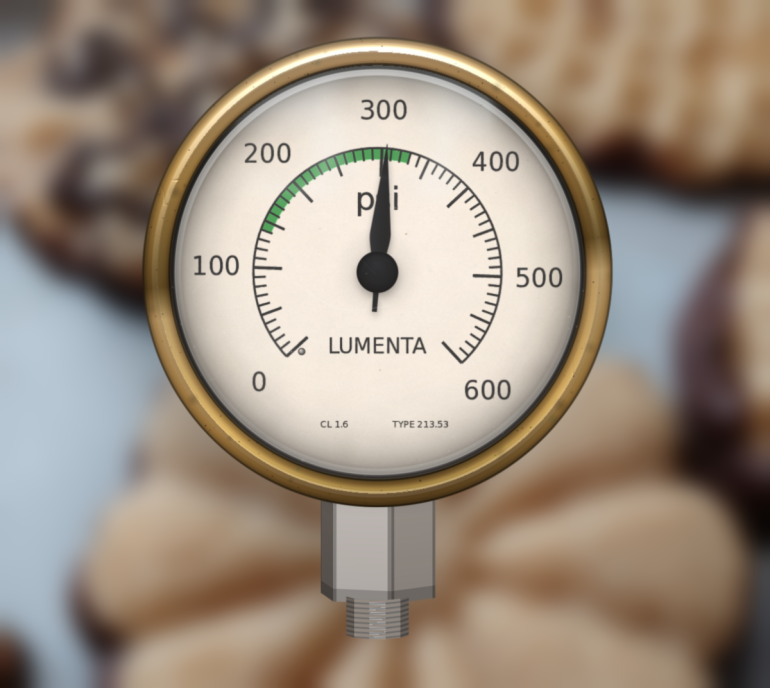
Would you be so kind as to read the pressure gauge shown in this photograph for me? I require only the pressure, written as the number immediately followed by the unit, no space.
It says 305psi
